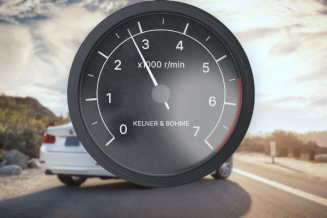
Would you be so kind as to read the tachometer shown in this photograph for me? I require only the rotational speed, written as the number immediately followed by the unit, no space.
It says 2750rpm
